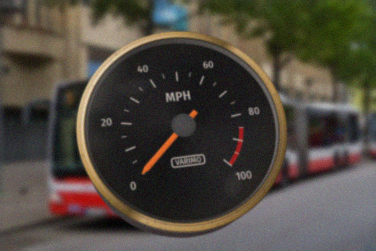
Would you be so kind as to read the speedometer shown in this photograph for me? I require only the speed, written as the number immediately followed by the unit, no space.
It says 0mph
